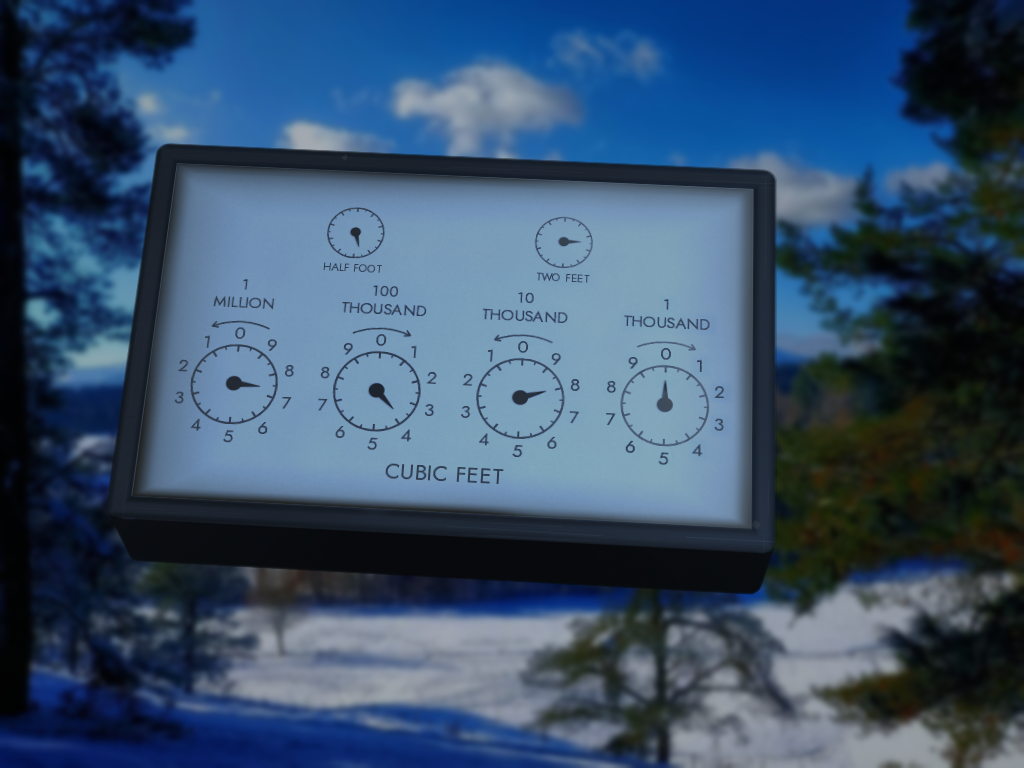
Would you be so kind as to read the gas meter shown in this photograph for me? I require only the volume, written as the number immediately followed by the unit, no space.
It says 738000ft³
